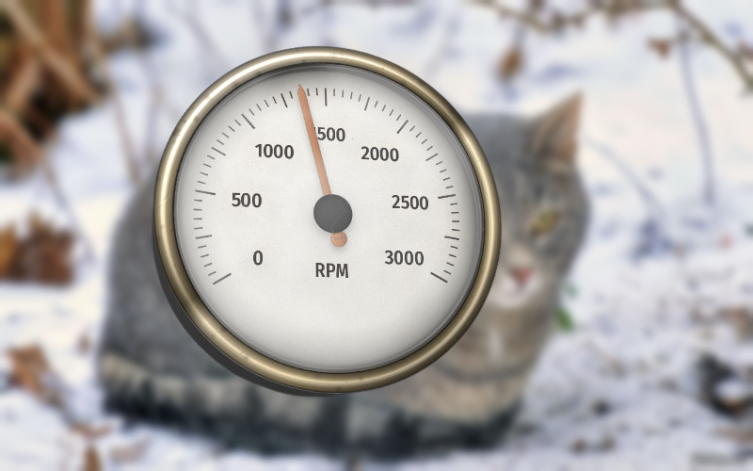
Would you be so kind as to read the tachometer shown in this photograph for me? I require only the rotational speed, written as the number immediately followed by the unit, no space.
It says 1350rpm
